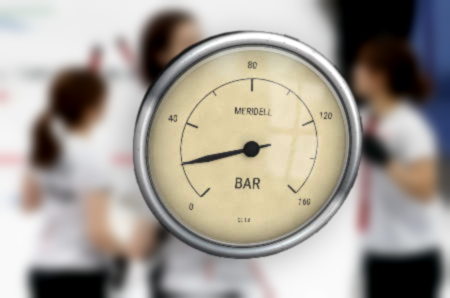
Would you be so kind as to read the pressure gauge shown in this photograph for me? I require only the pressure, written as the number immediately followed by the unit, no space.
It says 20bar
